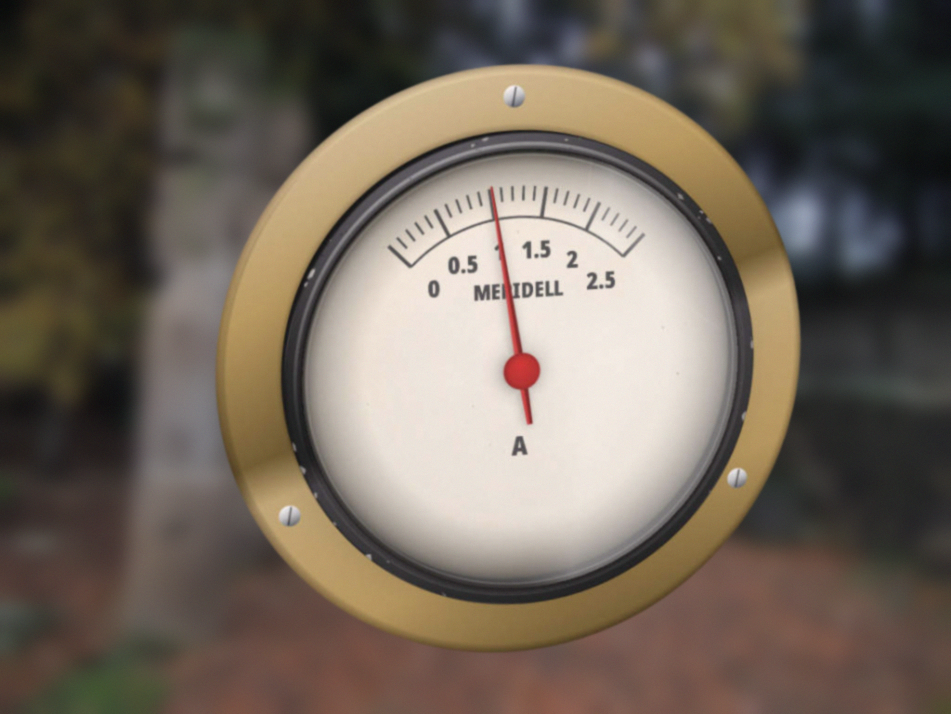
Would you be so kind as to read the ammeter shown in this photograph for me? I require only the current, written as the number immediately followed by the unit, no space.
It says 1A
